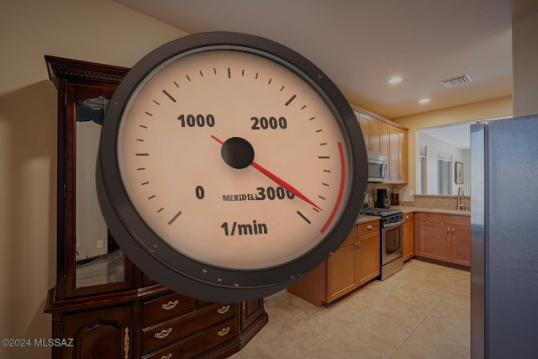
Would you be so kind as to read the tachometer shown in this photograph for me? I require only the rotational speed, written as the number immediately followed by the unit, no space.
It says 2900rpm
